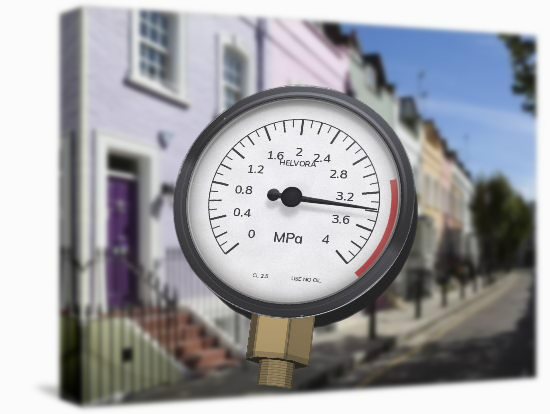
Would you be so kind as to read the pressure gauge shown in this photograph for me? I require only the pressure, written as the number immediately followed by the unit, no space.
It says 3.4MPa
